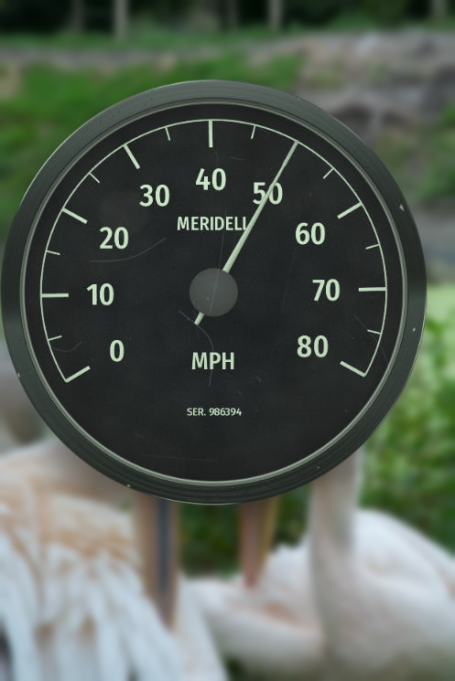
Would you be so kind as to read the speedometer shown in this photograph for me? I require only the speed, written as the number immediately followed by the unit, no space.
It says 50mph
